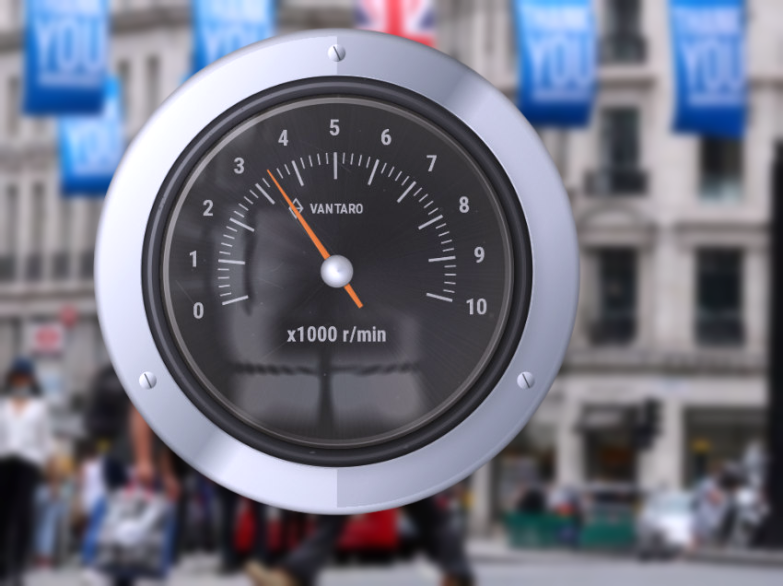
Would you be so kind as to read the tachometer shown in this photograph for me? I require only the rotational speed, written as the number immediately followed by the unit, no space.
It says 3400rpm
